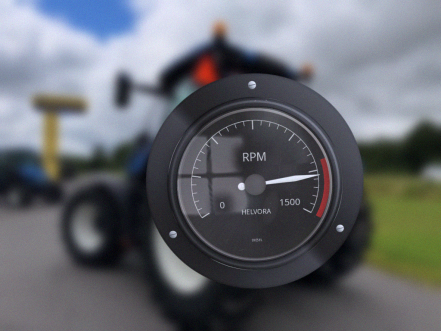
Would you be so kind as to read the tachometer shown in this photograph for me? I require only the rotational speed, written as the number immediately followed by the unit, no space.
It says 1275rpm
